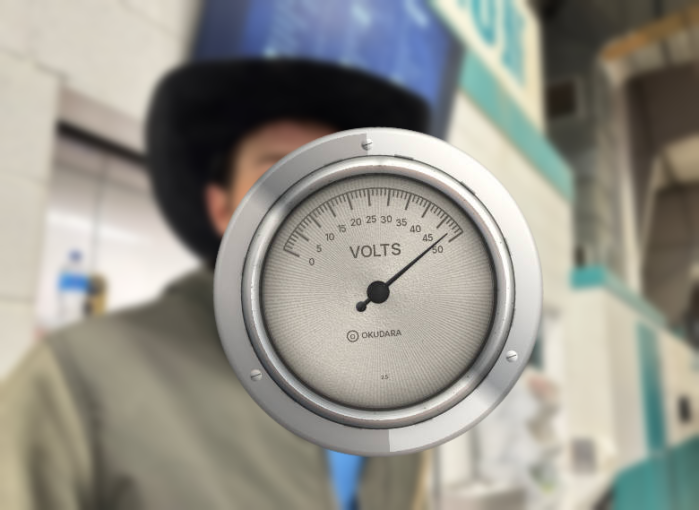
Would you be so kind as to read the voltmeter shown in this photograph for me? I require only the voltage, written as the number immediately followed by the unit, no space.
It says 48V
